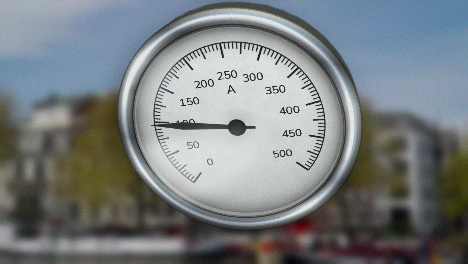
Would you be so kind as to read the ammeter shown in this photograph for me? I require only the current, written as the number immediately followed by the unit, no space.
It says 100A
